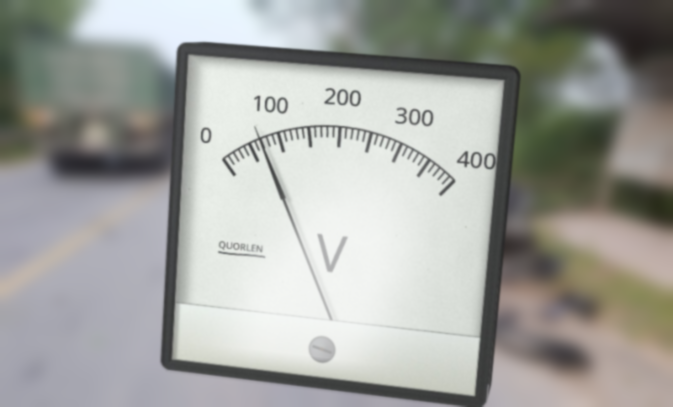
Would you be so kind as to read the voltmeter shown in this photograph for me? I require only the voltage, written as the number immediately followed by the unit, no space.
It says 70V
